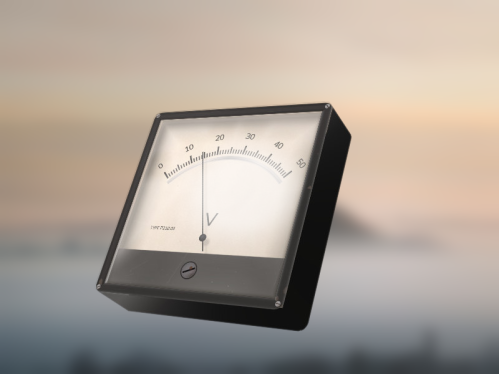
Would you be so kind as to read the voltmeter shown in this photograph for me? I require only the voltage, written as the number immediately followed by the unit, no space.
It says 15V
